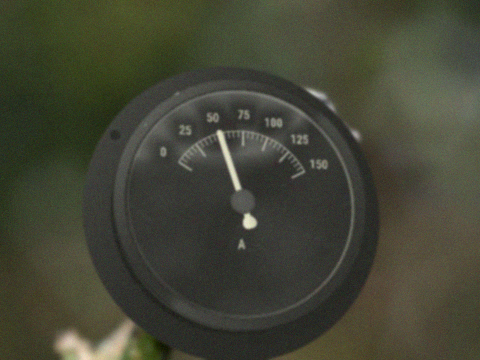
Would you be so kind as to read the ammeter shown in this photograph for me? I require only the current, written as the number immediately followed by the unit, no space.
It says 50A
